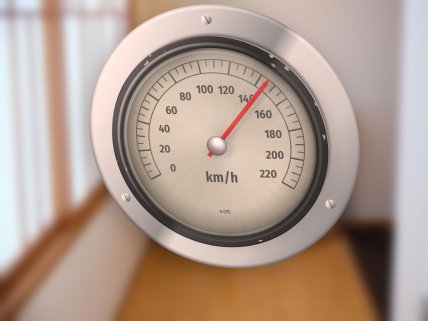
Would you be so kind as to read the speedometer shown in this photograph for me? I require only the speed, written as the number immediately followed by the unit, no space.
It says 145km/h
